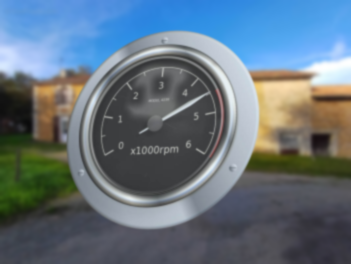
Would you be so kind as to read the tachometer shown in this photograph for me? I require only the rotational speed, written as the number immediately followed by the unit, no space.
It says 4500rpm
